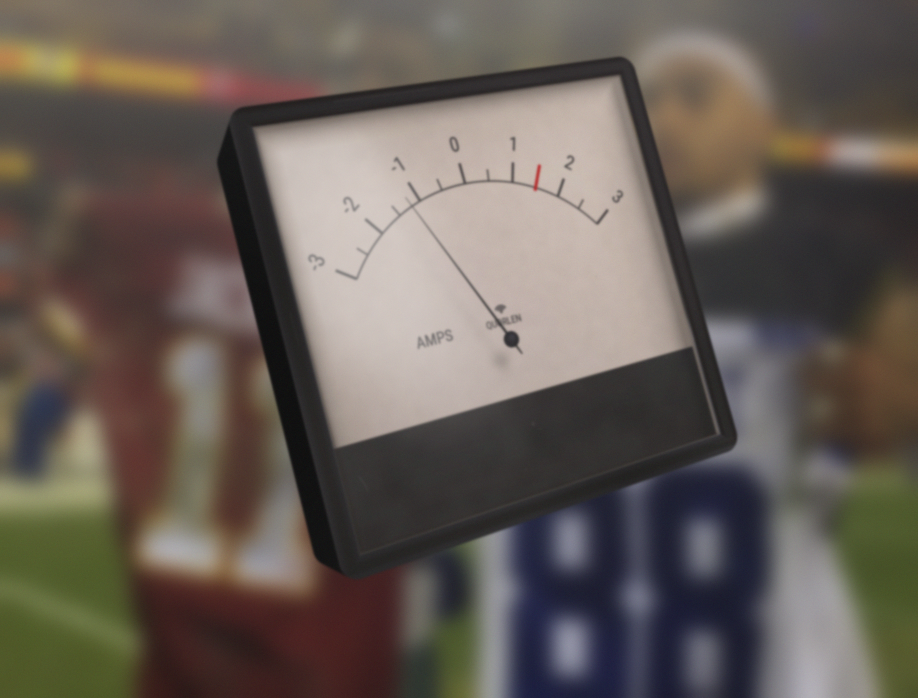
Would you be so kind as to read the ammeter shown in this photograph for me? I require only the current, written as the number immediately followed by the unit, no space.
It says -1.25A
